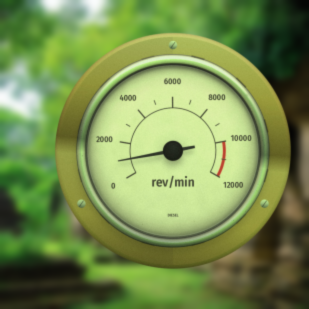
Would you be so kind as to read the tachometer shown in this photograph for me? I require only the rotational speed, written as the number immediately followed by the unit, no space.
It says 1000rpm
